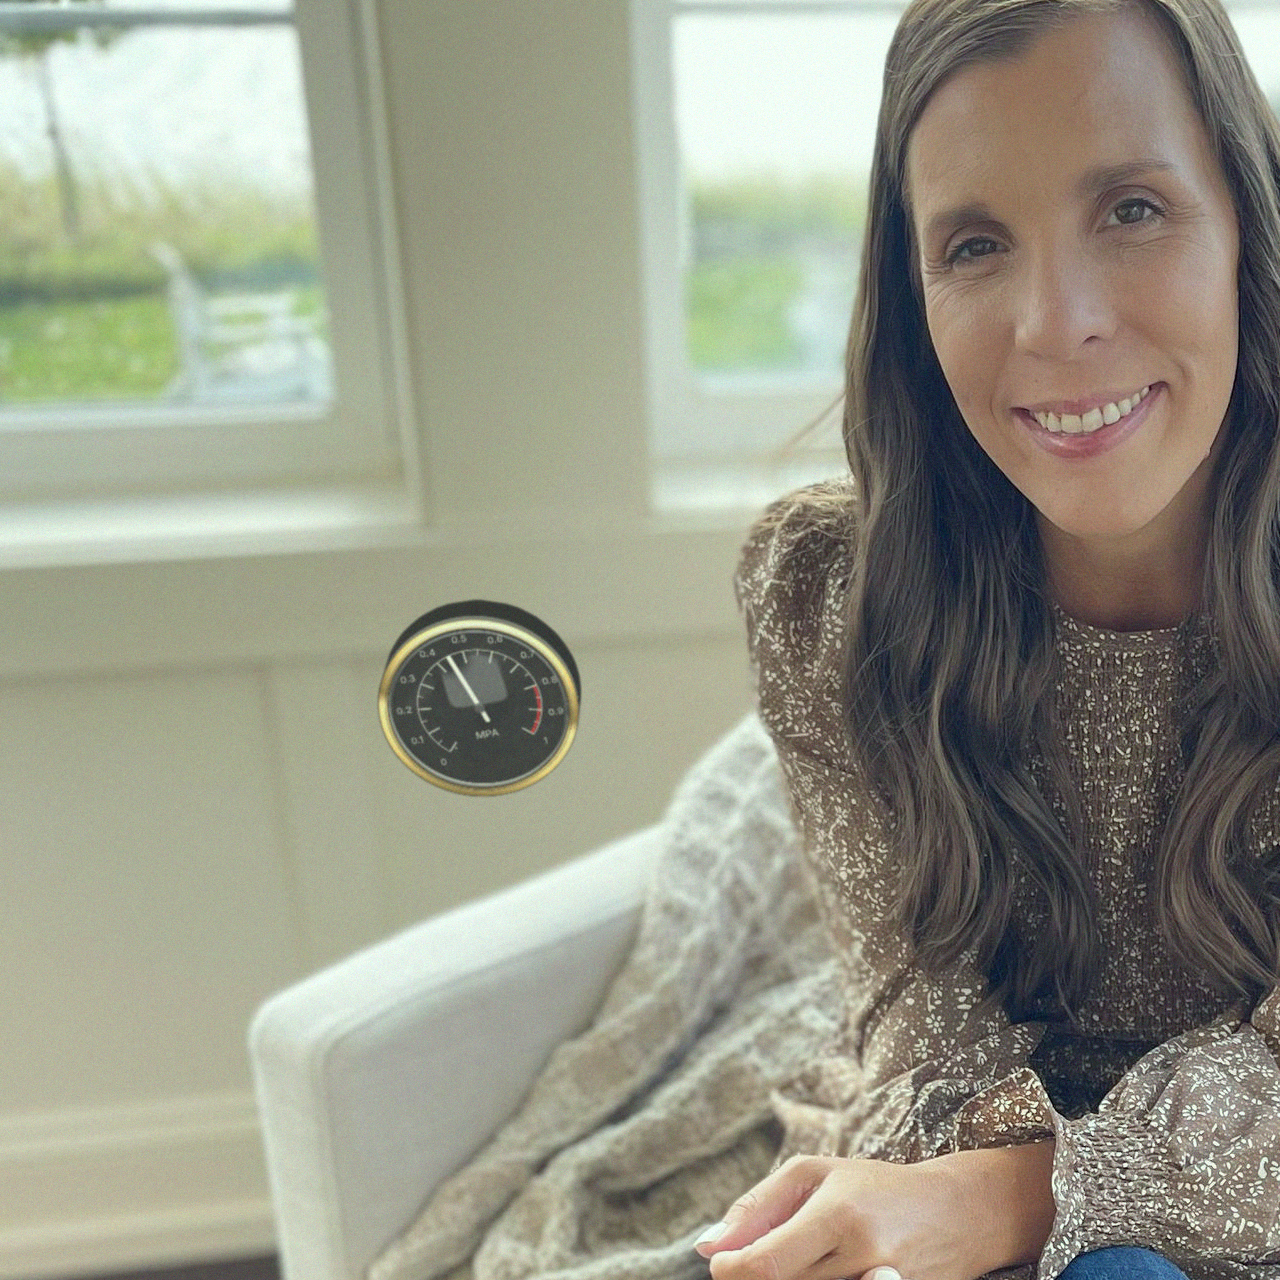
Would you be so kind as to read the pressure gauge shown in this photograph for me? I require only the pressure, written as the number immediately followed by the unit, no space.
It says 0.45MPa
